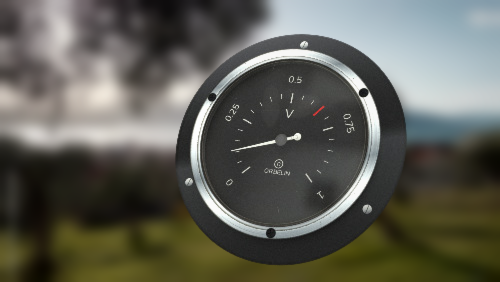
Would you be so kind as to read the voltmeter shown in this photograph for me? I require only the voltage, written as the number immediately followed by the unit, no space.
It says 0.1V
